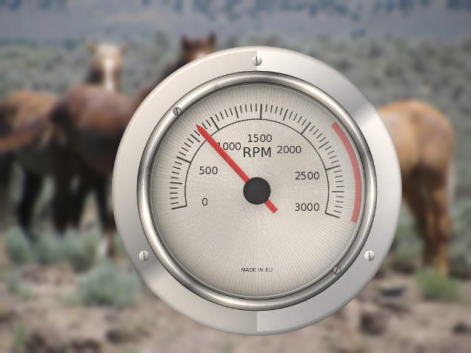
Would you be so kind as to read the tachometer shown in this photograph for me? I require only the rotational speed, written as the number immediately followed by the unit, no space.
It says 850rpm
